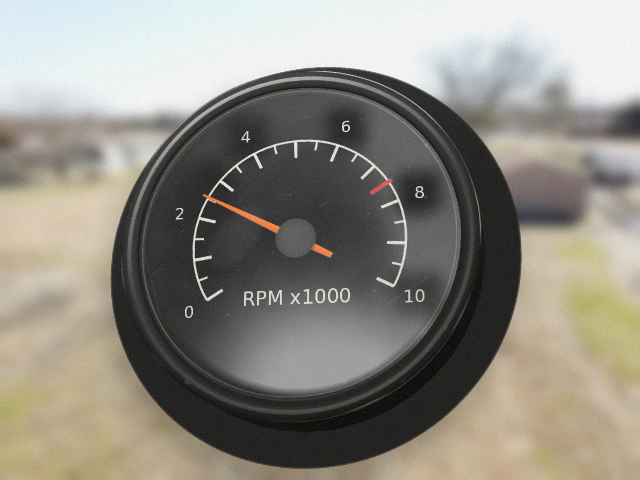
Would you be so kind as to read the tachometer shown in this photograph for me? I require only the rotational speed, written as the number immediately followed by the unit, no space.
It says 2500rpm
